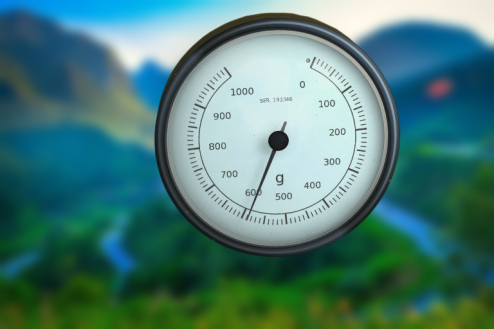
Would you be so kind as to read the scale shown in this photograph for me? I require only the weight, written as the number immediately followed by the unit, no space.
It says 590g
